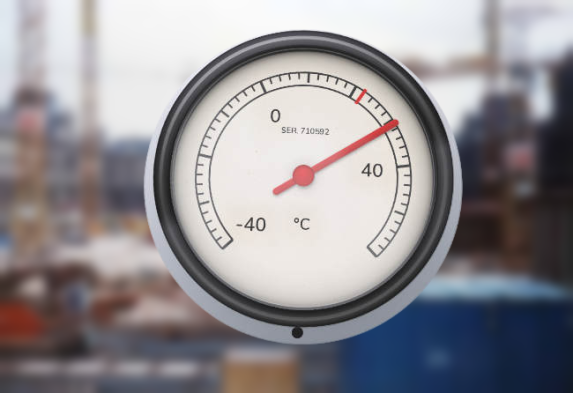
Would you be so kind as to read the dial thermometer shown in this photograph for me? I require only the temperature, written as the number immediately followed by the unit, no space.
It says 31°C
